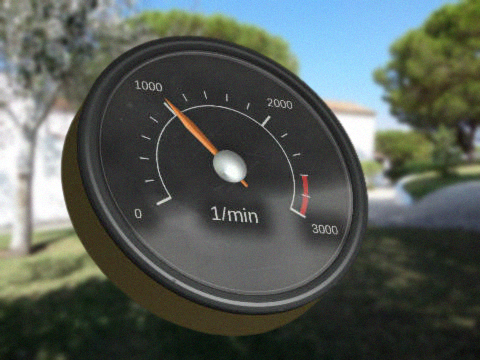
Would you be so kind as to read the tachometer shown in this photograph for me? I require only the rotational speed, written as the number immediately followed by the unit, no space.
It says 1000rpm
